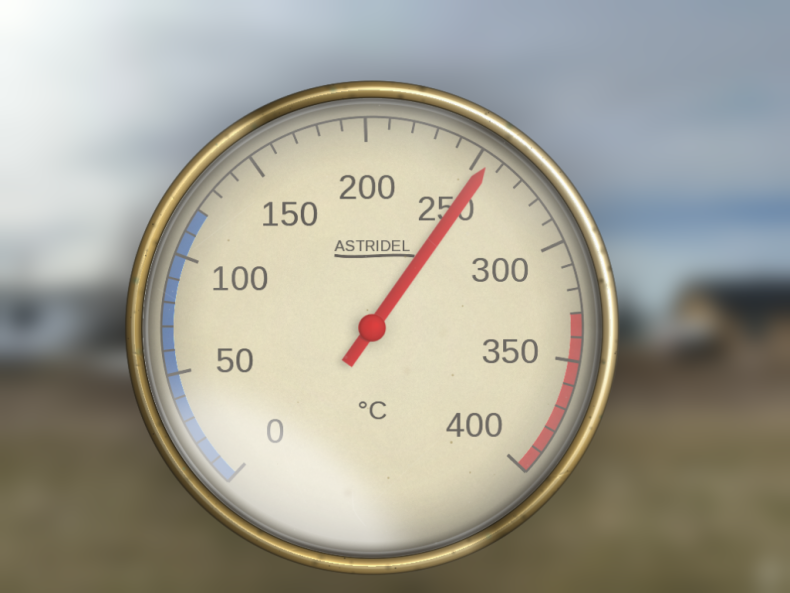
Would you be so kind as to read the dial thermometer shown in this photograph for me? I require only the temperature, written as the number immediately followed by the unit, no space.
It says 255°C
